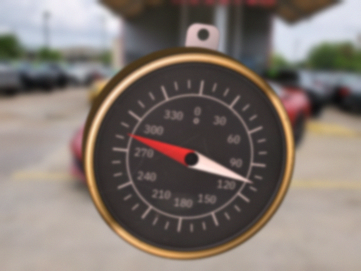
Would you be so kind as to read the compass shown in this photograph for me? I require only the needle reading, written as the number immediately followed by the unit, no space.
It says 285°
